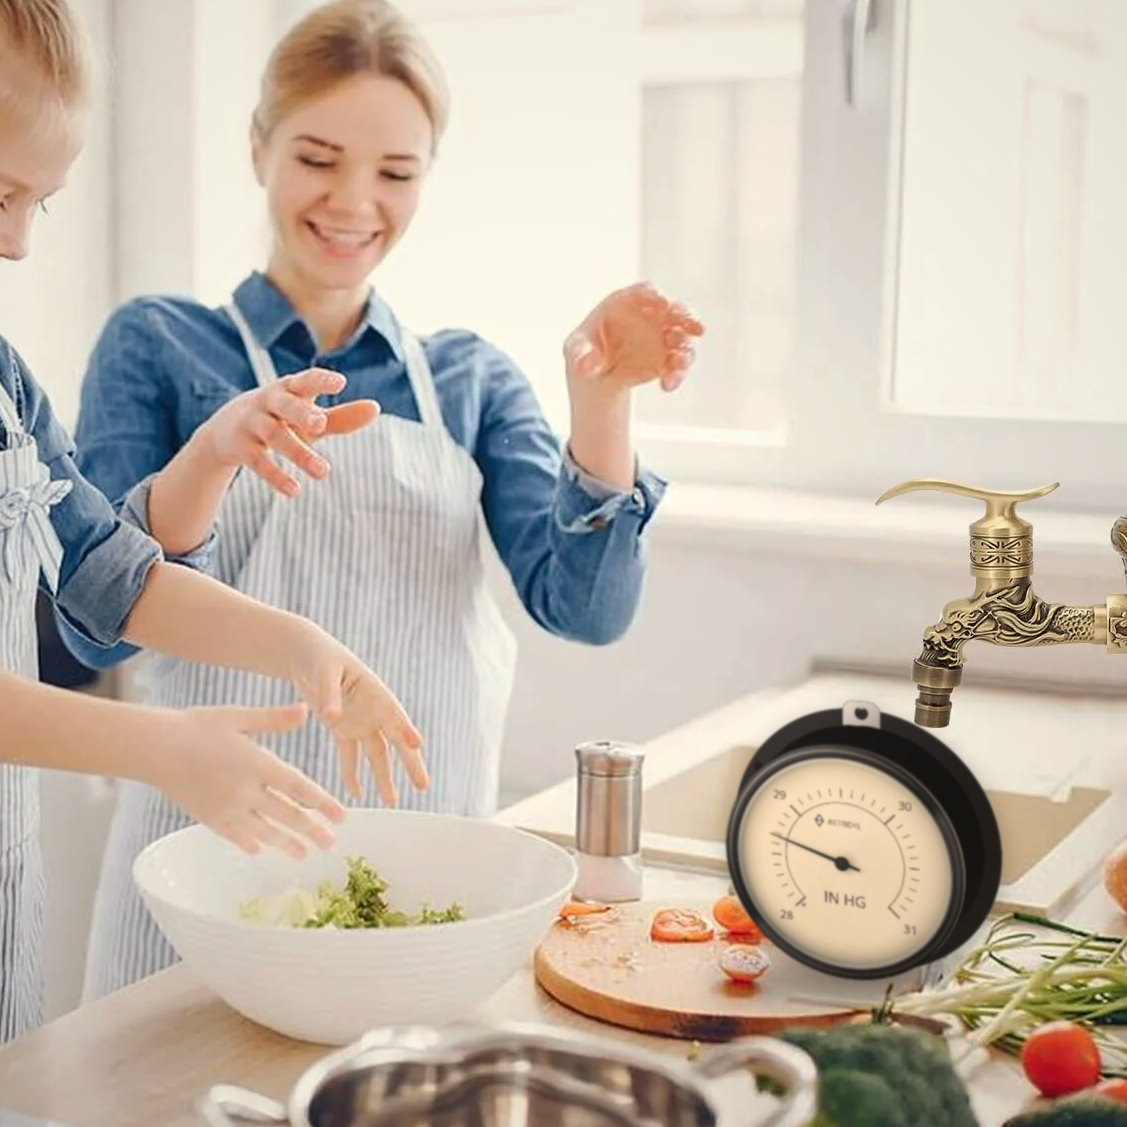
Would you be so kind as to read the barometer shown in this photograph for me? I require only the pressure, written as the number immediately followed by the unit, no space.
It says 28.7inHg
